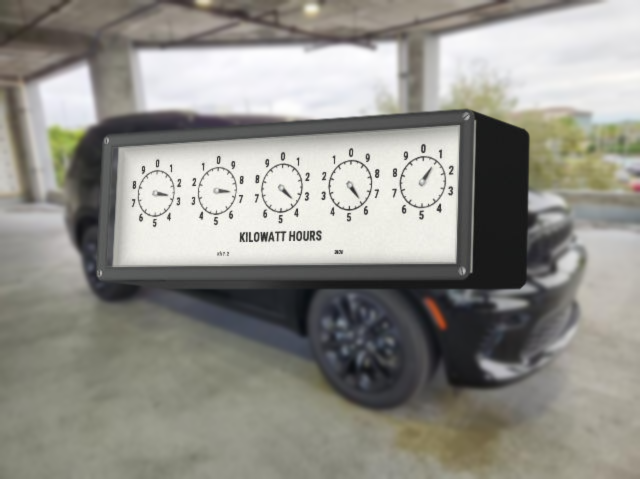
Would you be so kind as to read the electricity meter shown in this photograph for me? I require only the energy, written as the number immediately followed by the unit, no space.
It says 27361kWh
